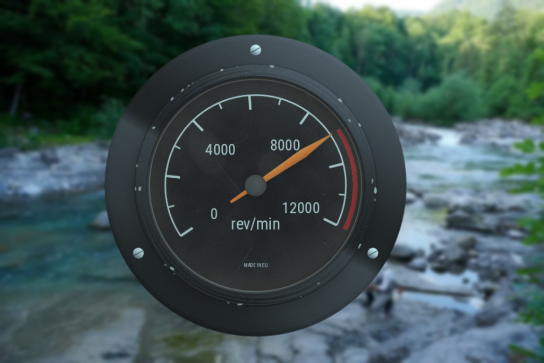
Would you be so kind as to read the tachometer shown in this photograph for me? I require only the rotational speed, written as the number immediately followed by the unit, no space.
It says 9000rpm
